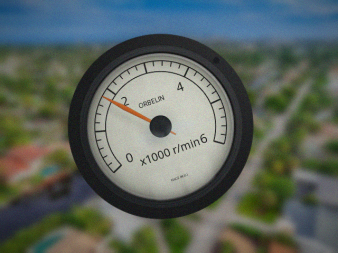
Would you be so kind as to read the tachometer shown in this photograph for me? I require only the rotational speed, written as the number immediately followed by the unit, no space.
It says 1800rpm
